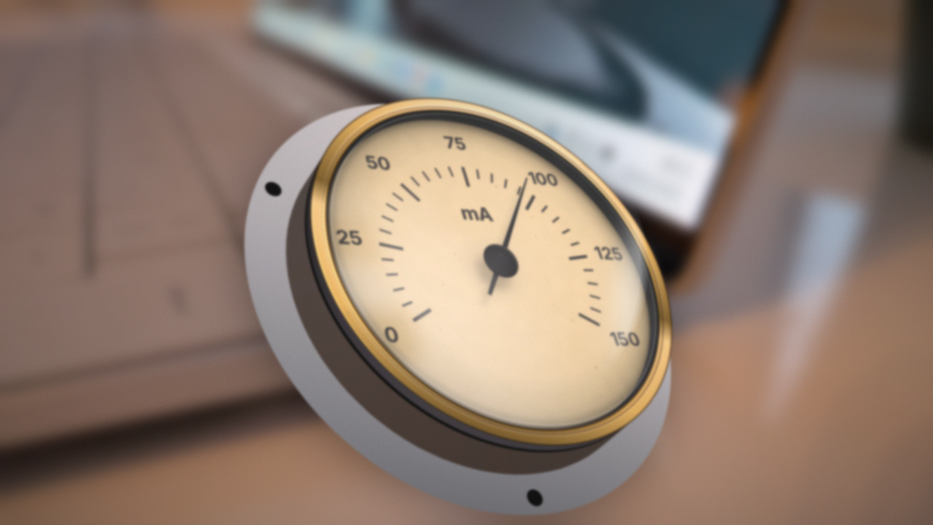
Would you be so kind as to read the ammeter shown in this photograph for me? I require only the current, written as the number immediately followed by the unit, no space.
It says 95mA
